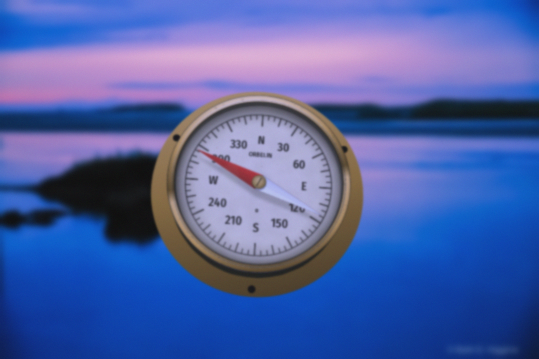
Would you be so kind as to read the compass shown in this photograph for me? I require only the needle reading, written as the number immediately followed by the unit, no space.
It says 295°
